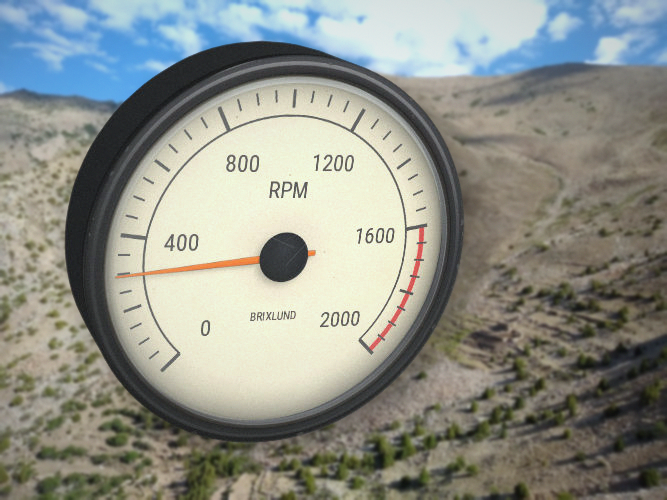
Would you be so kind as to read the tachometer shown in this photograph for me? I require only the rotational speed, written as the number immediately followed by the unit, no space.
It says 300rpm
